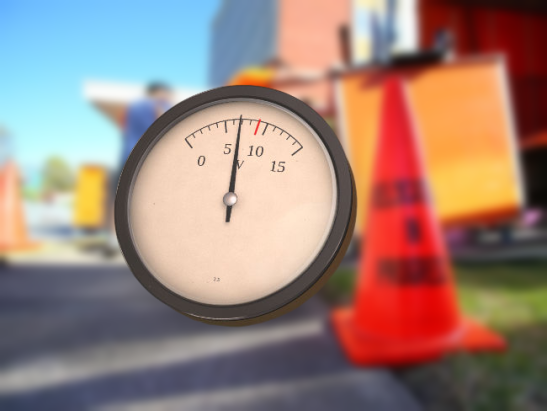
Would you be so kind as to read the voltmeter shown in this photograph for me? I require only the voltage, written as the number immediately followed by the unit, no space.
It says 7V
